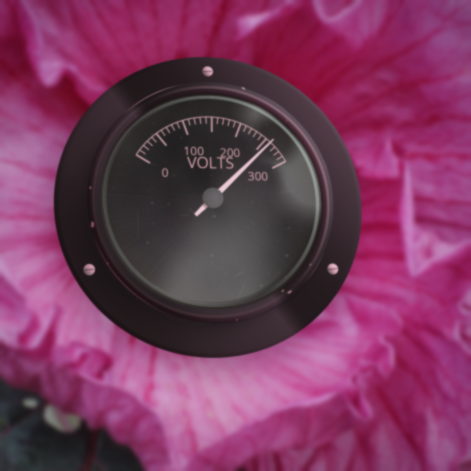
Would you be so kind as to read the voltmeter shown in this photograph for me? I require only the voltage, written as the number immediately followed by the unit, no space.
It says 260V
